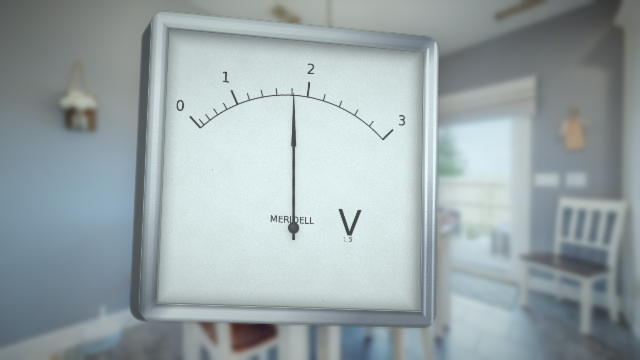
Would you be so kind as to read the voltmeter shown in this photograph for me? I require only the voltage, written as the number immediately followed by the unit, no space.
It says 1.8V
